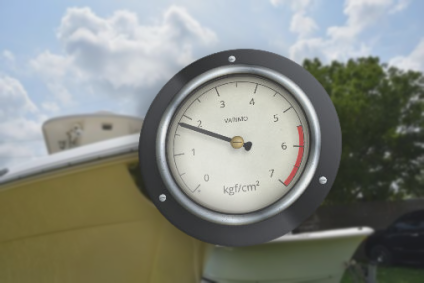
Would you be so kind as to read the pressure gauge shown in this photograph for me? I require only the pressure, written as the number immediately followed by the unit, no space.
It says 1.75kg/cm²
